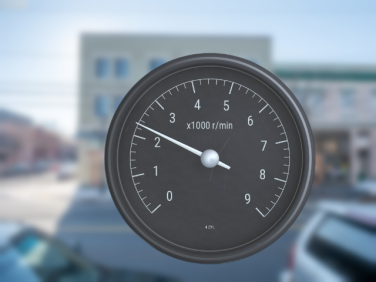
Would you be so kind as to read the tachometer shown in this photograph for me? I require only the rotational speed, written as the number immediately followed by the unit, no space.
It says 2300rpm
